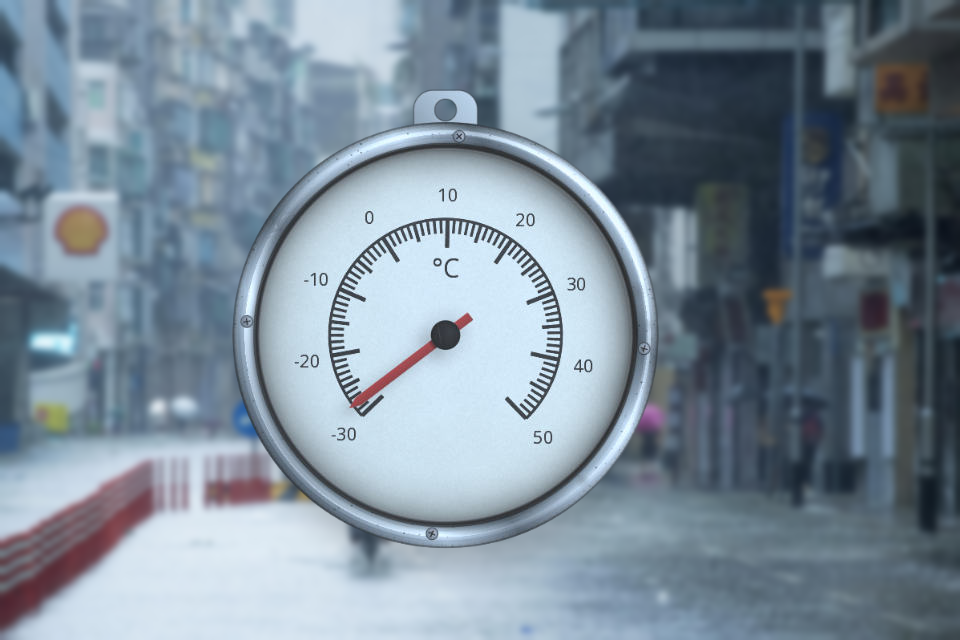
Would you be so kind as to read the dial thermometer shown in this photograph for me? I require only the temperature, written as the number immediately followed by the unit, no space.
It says -28°C
